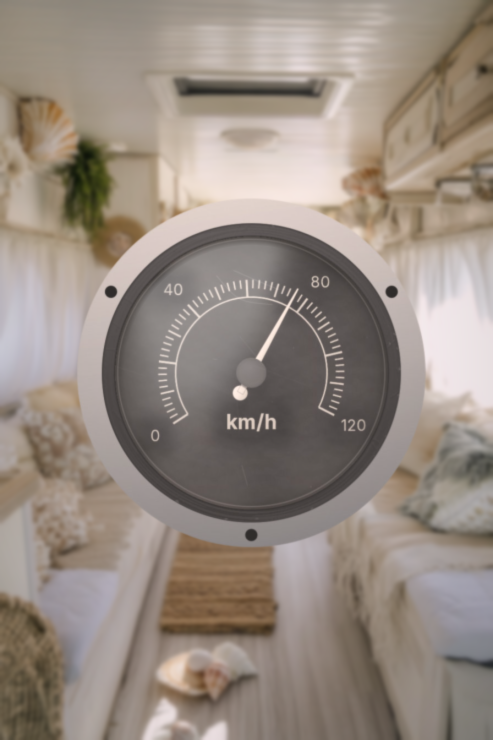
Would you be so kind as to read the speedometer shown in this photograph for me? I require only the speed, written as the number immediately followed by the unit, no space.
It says 76km/h
